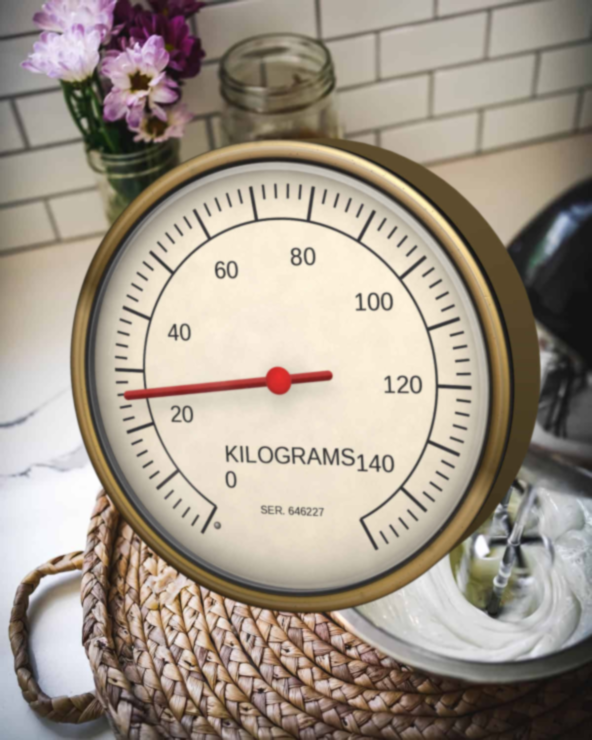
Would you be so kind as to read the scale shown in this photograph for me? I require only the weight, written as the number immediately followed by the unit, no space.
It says 26kg
